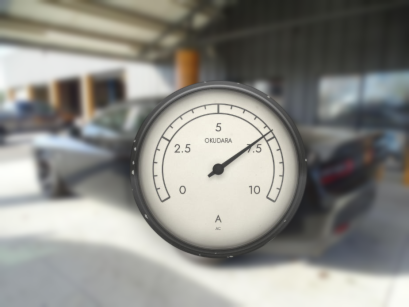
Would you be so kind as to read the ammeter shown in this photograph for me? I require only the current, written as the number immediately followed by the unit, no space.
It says 7.25A
